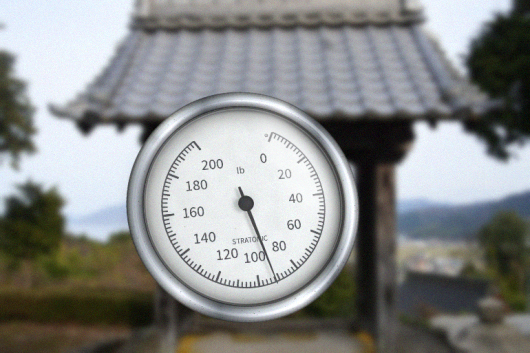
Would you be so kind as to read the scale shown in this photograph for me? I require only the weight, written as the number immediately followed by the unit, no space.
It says 92lb
